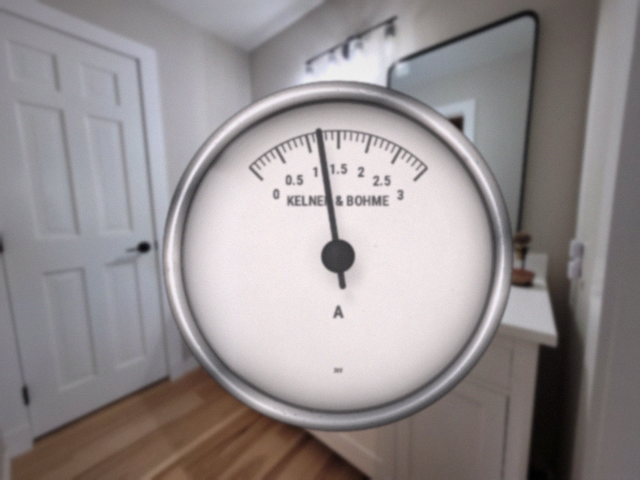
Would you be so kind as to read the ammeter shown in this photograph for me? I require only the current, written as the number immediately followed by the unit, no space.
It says 1.2A
